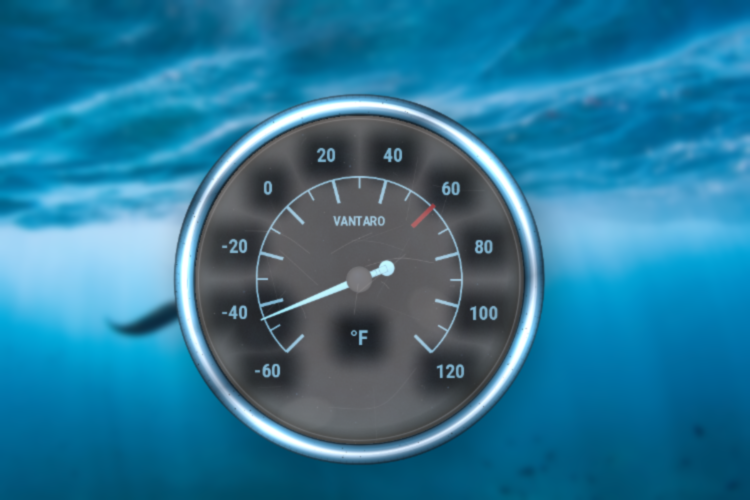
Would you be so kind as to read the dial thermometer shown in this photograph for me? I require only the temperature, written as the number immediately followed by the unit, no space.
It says -45°F
